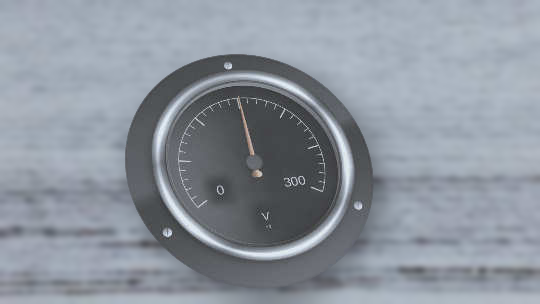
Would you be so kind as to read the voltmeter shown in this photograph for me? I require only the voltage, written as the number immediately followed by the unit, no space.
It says 150V
